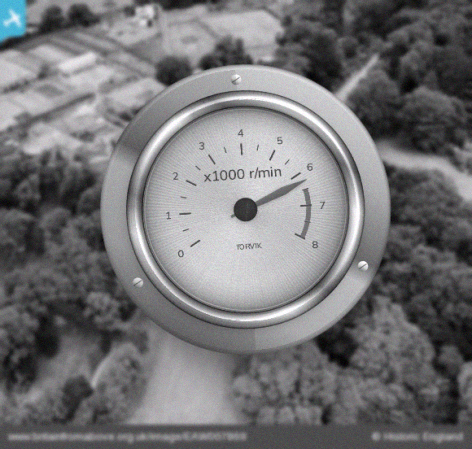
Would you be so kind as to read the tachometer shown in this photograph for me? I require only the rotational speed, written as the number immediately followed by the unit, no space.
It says 6250rpm
